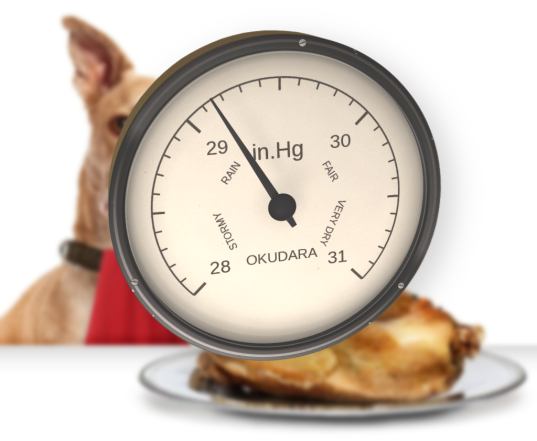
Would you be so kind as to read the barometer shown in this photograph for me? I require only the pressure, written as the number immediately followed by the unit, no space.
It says 29.15inHg
